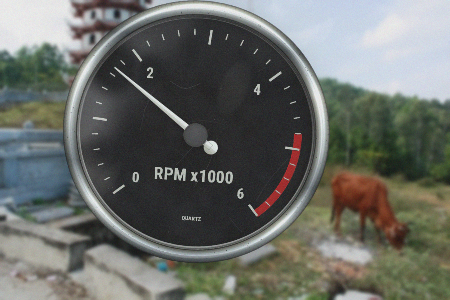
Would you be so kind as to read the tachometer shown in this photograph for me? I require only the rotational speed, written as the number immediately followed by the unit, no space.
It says 1700rpm
